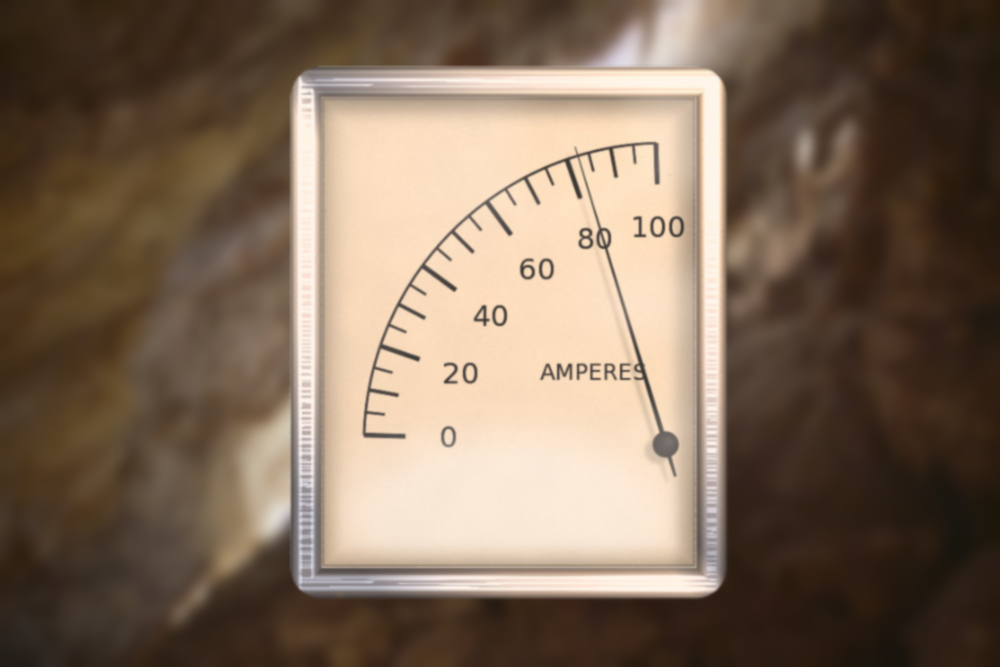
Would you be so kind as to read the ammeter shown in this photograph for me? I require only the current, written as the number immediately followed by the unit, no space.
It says 82.5A
